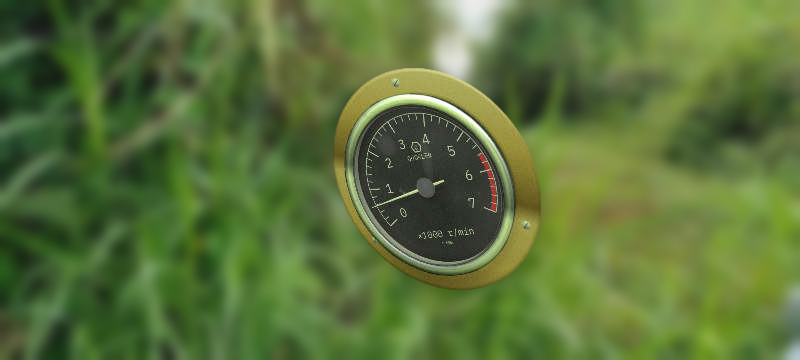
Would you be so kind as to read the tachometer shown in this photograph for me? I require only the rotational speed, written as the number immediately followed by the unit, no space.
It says 600rpm
